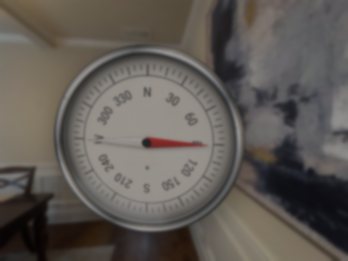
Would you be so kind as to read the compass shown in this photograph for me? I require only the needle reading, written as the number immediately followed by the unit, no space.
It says 90°
